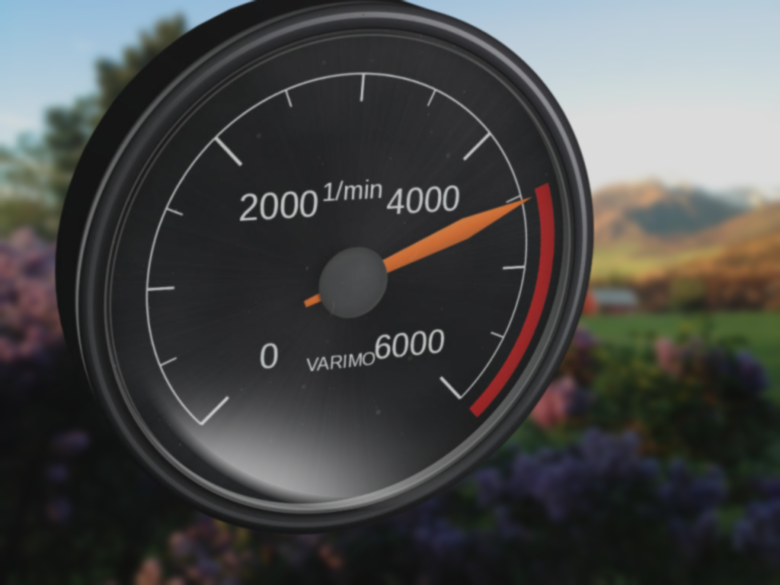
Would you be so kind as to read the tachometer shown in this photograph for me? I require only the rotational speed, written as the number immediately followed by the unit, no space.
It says 4500rpm
